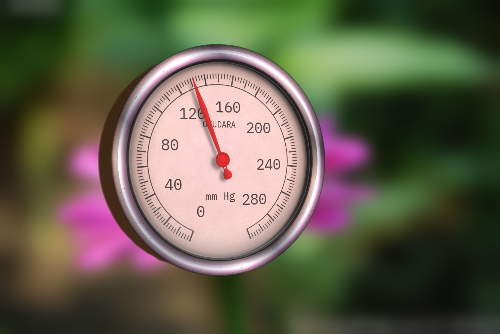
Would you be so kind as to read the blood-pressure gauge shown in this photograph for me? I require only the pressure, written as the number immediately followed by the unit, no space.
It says 130mmHg
